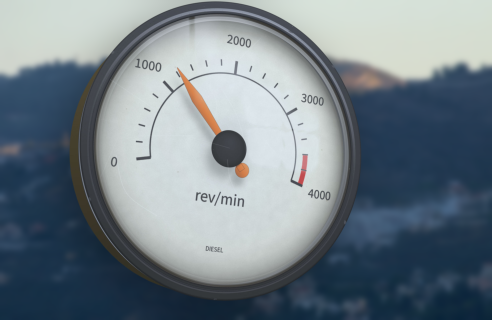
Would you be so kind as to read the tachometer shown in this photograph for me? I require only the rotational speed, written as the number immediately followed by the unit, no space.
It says 1200rpm
